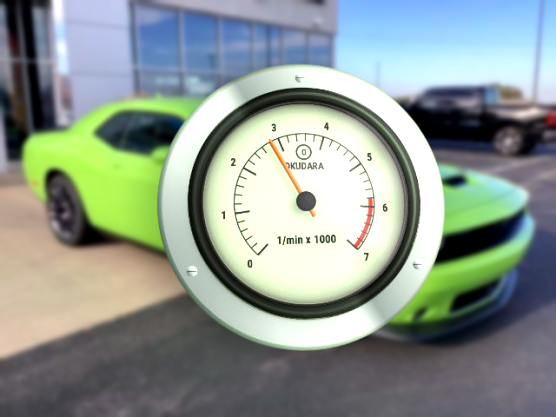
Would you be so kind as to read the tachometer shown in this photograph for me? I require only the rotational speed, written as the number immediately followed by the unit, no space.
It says 2800rpm
